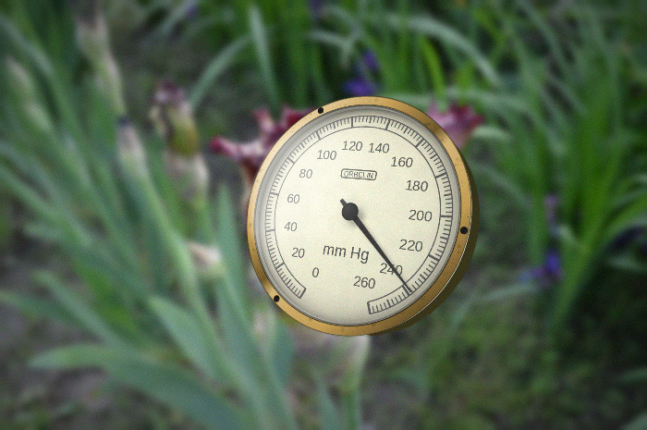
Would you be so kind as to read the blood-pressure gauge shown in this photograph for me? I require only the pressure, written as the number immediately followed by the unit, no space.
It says 238mmHg
